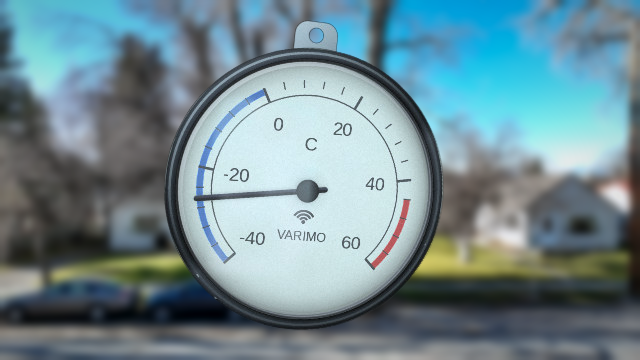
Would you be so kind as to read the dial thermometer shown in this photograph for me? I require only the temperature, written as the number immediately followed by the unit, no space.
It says -26°C
